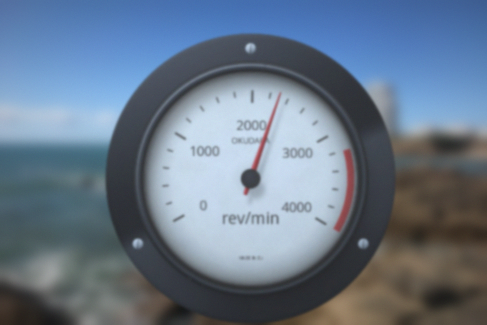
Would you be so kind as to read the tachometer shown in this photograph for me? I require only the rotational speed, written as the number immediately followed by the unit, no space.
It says 2300rpm
